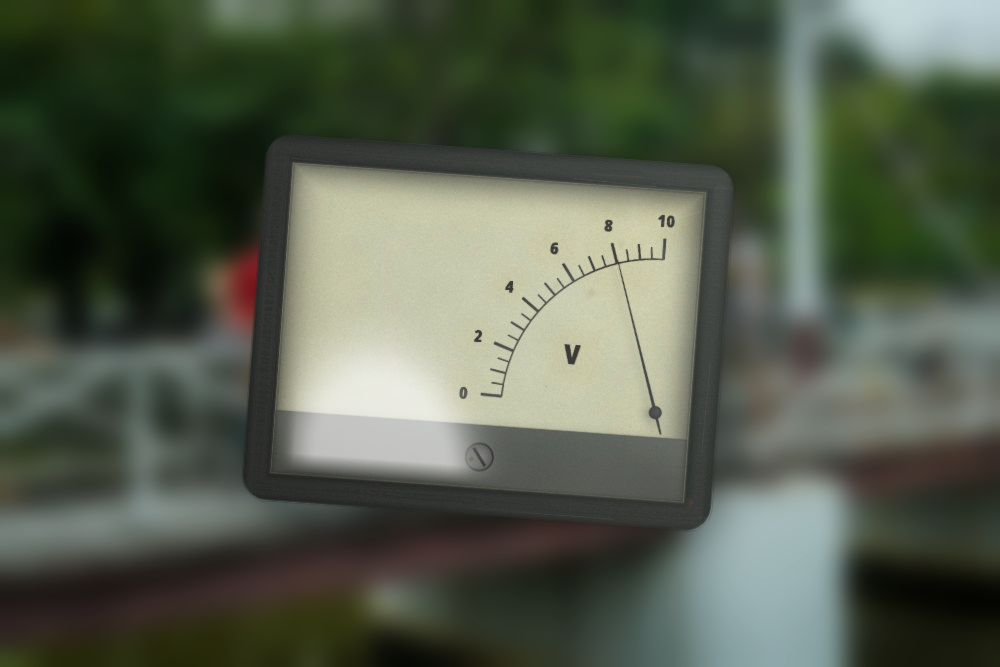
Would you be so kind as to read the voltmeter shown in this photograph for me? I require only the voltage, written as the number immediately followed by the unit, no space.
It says 8V
